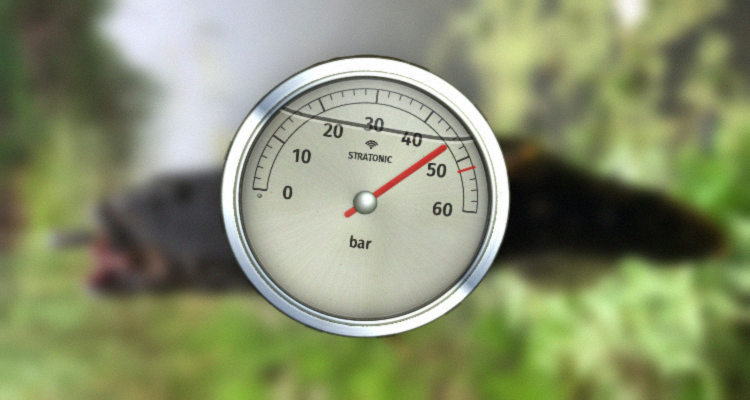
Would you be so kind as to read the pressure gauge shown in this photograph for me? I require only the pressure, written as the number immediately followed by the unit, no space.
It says 46bar
